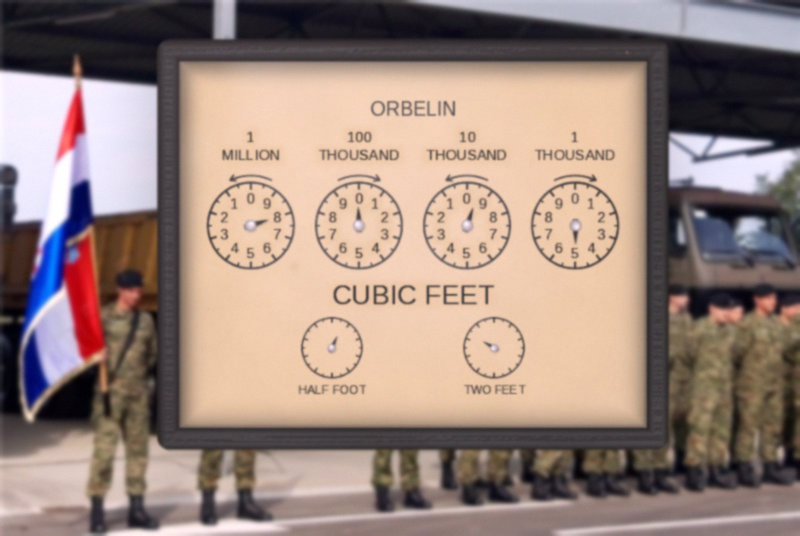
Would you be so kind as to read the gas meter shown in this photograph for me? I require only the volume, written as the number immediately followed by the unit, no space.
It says 799500ft³
